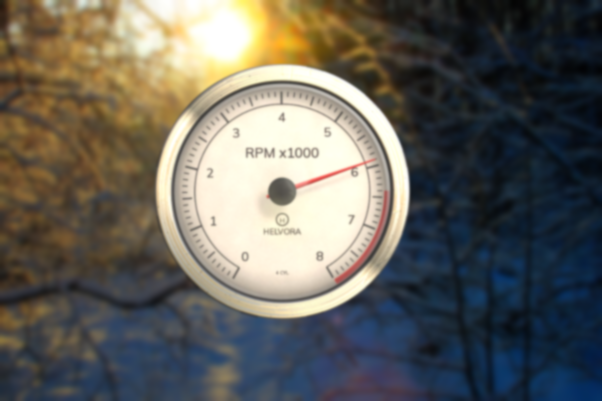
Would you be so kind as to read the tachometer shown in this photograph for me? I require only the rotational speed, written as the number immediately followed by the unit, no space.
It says 5900rpm
